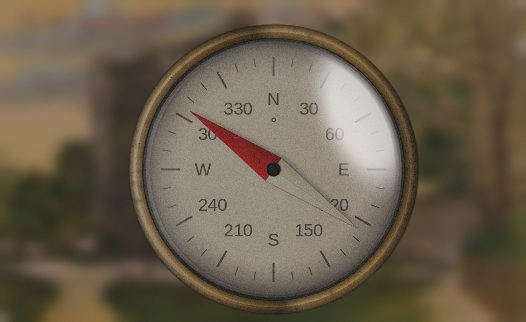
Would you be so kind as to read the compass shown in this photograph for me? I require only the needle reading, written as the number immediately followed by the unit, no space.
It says 305°
